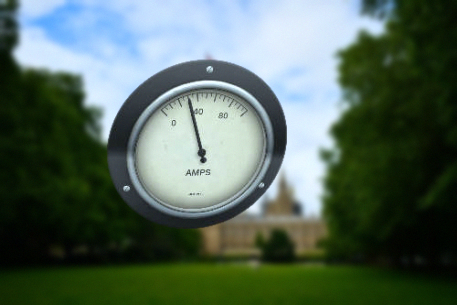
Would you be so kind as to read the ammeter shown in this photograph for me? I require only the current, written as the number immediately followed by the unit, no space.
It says 30A
